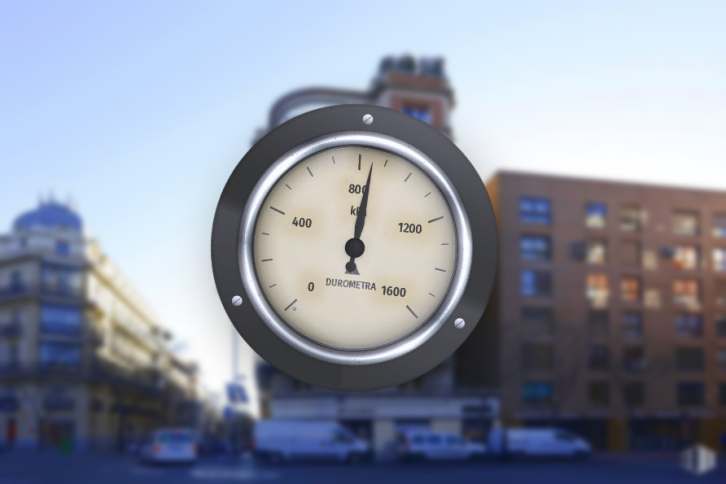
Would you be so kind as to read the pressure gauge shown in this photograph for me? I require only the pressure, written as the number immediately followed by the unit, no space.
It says 850kPa
